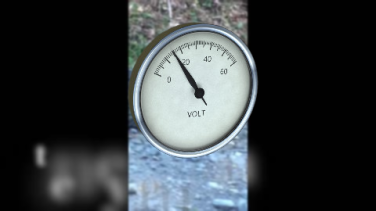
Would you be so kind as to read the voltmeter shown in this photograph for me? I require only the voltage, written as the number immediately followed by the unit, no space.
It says 15V
